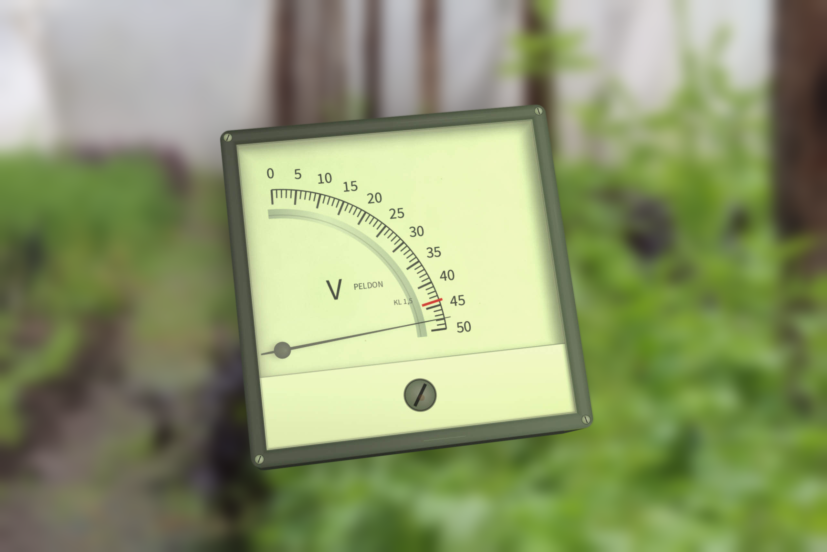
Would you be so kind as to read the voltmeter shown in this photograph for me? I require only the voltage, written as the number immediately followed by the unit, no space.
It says 48V
